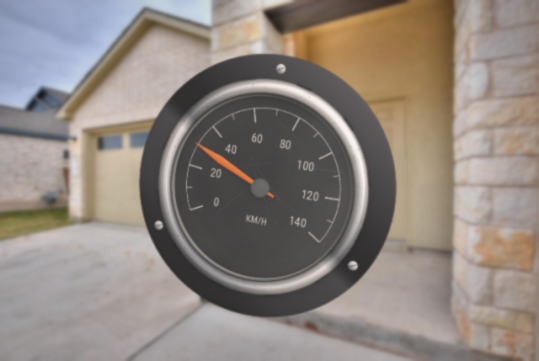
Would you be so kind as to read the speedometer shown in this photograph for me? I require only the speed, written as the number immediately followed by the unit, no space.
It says 30km/h
